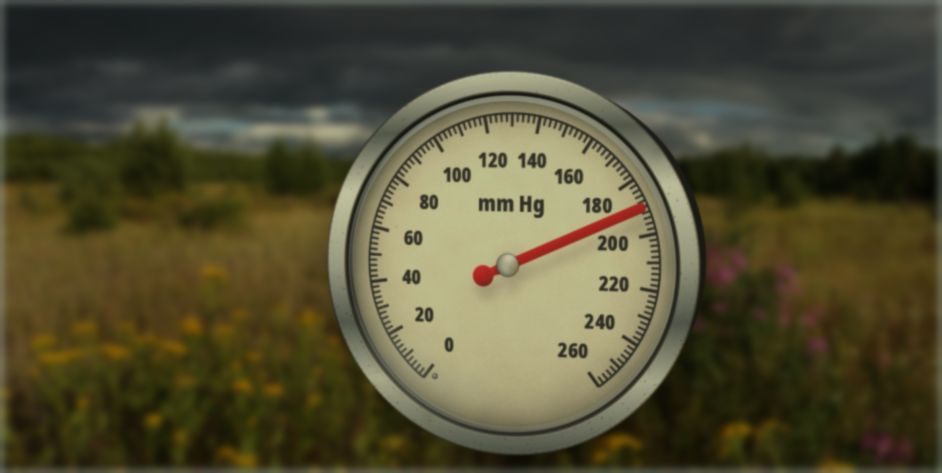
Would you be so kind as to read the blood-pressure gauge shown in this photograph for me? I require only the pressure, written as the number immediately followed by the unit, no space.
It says 190mmHg
